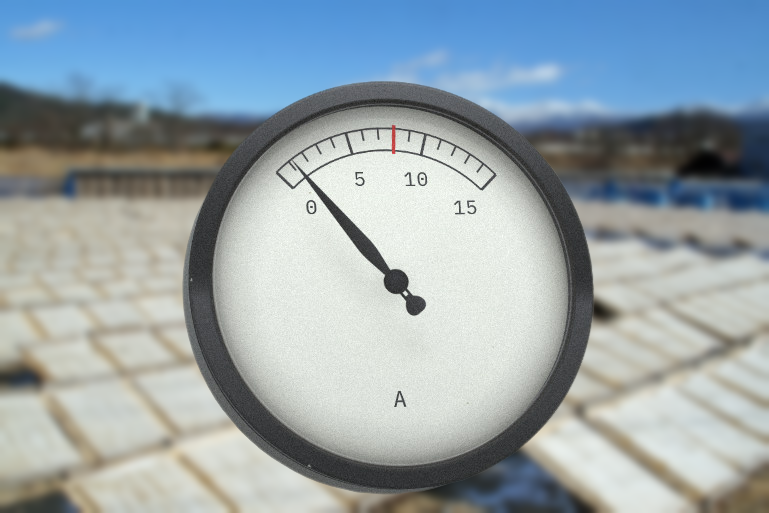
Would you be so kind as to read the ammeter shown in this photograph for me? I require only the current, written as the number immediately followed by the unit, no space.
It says 1A
